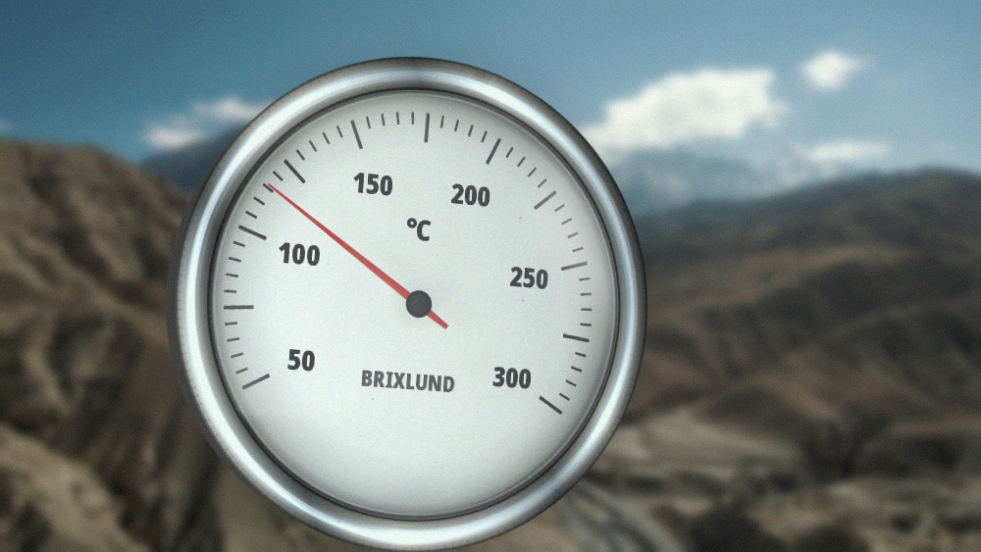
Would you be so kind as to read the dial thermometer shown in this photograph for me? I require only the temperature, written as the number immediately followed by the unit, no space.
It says 115°C
